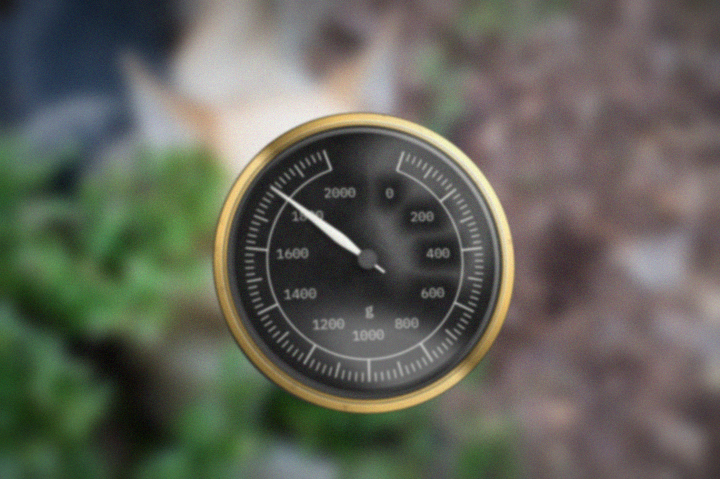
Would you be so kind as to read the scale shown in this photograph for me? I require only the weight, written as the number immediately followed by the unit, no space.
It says 1800g
